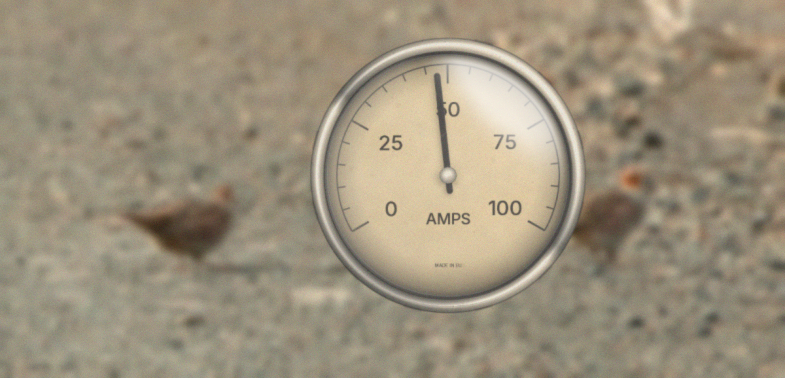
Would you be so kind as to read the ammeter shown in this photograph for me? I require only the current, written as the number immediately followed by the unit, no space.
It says 47.5A
